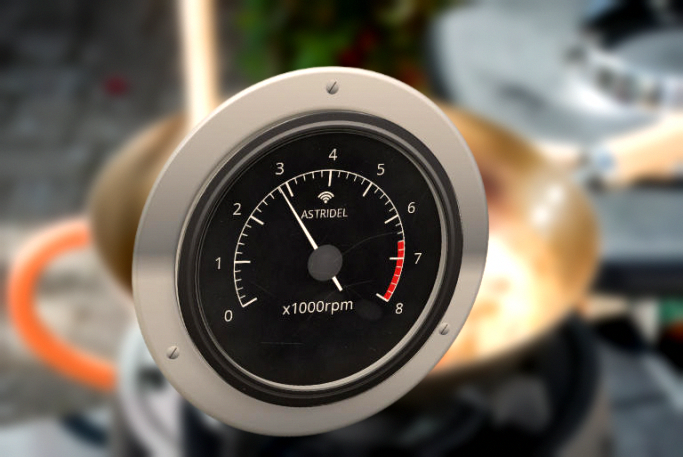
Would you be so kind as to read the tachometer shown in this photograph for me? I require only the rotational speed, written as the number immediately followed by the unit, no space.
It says 2800rpm
